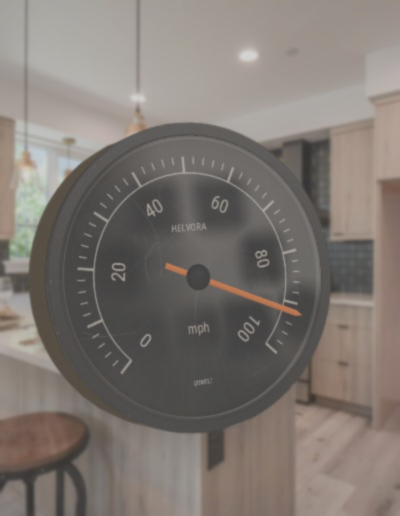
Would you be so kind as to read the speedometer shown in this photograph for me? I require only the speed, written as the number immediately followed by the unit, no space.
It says 92mph
